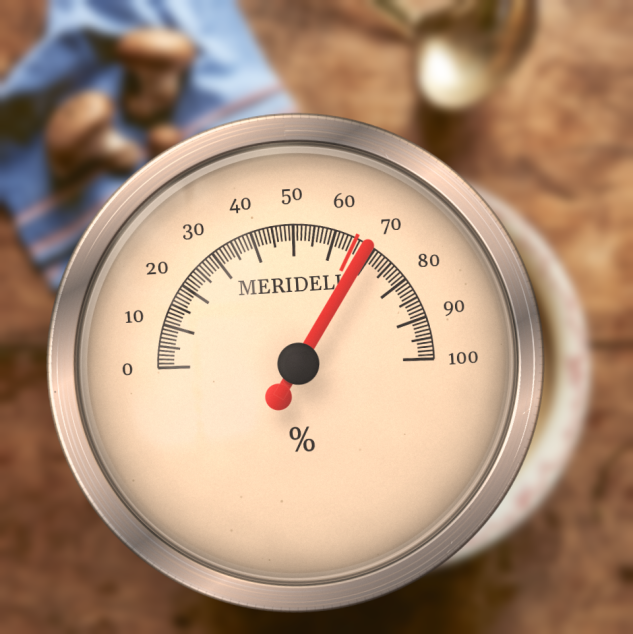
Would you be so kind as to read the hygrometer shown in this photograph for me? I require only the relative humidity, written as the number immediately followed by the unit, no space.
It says 68%
